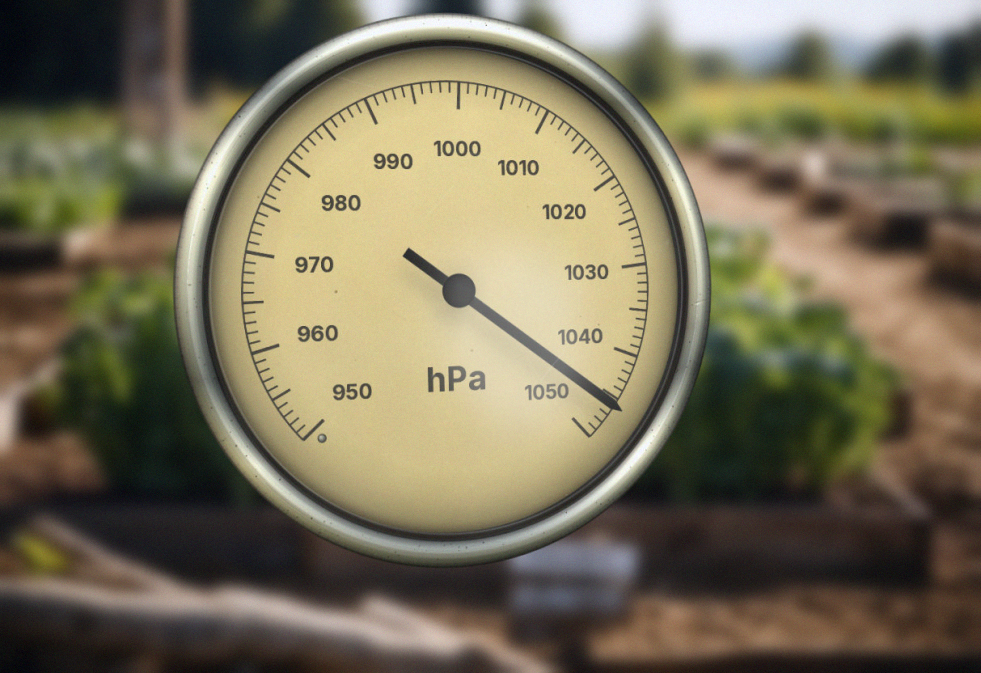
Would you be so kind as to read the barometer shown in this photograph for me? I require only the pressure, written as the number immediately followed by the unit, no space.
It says 1046hPa
